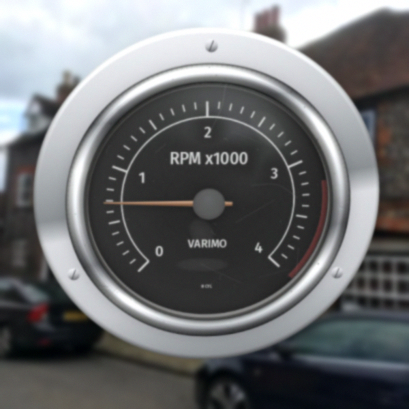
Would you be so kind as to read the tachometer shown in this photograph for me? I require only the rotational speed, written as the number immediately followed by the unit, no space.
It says 700rpm
